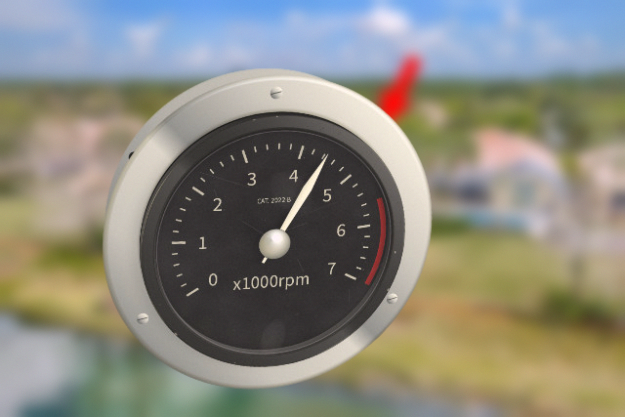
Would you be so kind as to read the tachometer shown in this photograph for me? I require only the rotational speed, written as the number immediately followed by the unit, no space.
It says 4400rpm
